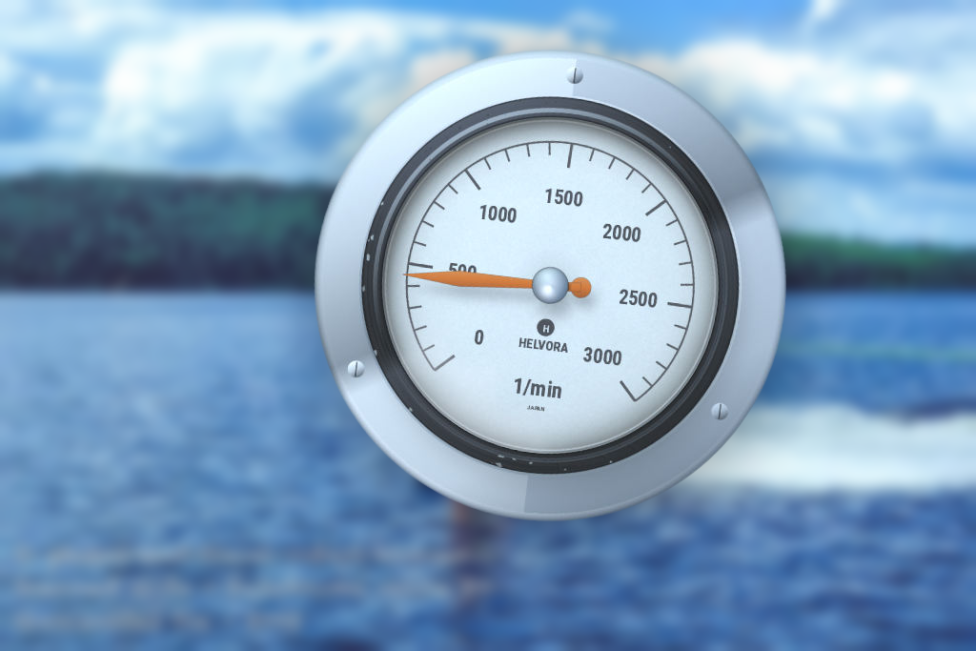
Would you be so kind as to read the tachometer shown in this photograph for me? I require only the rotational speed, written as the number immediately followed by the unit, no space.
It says 450rpm
